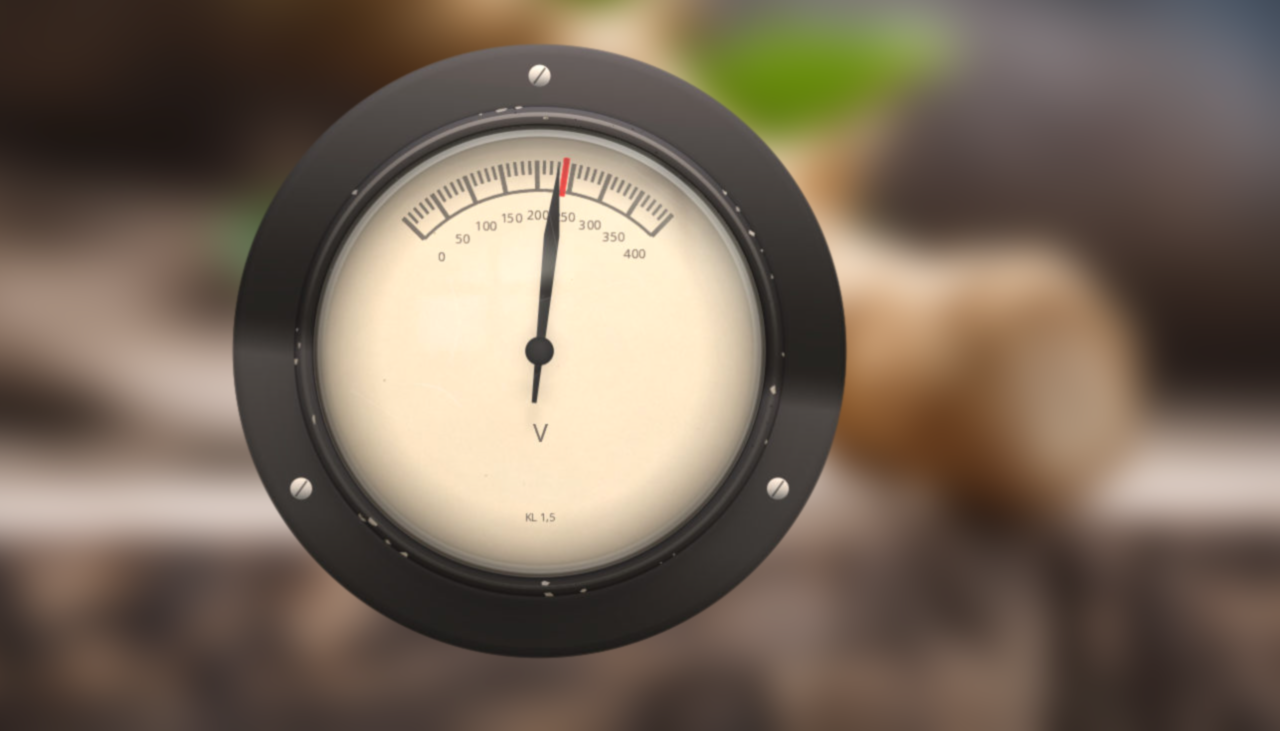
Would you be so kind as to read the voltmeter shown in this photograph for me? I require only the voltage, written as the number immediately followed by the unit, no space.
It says 230V
